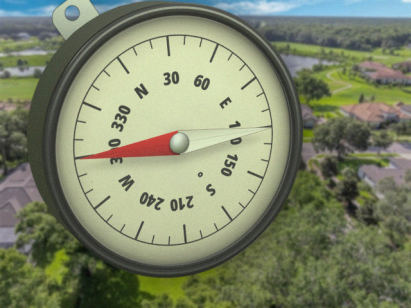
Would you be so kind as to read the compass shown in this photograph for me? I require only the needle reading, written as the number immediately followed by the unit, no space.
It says 300°
